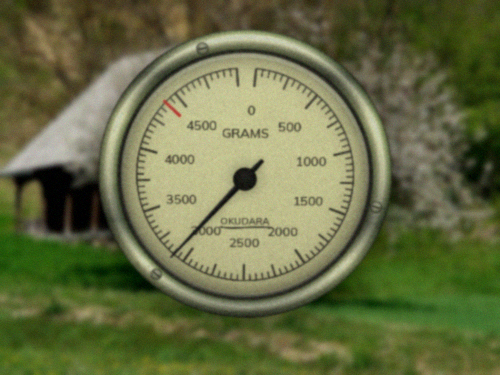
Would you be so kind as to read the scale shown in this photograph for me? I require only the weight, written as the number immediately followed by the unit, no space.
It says 3100g
